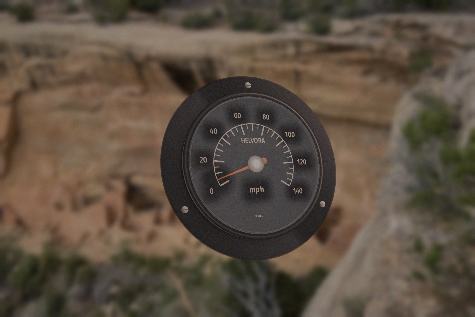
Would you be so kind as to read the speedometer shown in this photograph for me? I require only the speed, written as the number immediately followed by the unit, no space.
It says 5mph
